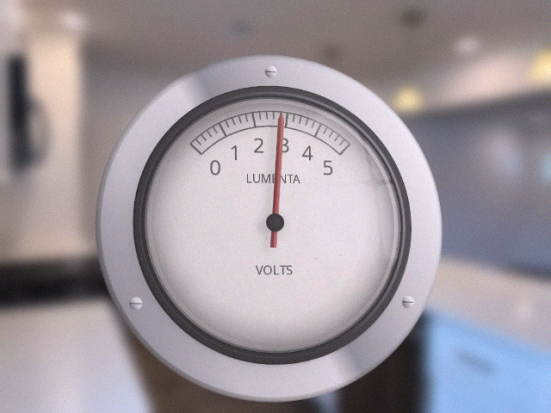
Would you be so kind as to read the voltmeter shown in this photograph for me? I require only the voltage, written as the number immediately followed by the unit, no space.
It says 2.8V
